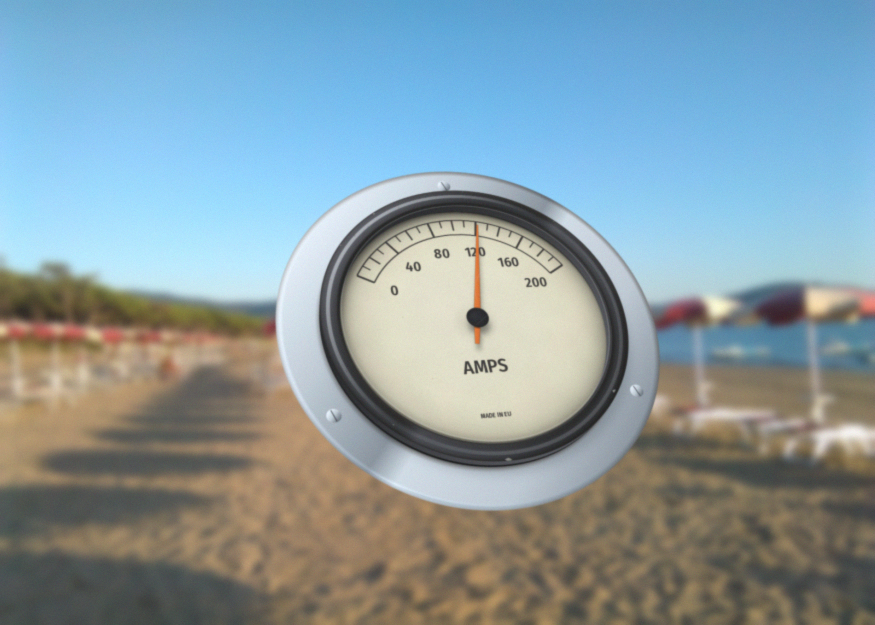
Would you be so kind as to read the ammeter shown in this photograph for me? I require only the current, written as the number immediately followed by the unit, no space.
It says 120A
